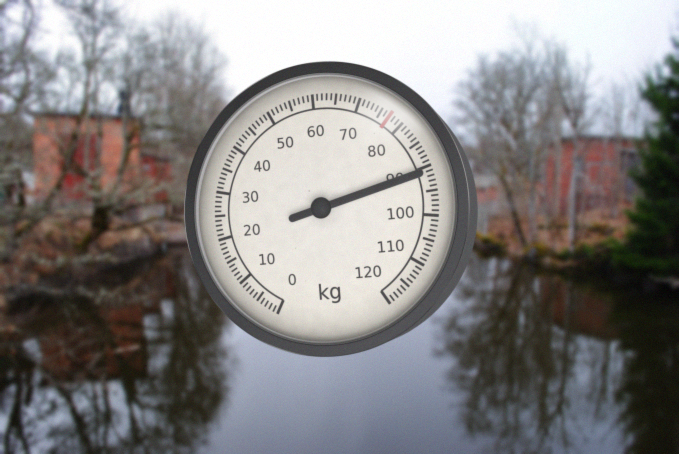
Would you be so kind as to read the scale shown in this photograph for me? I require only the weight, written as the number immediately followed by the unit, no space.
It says 91kg
